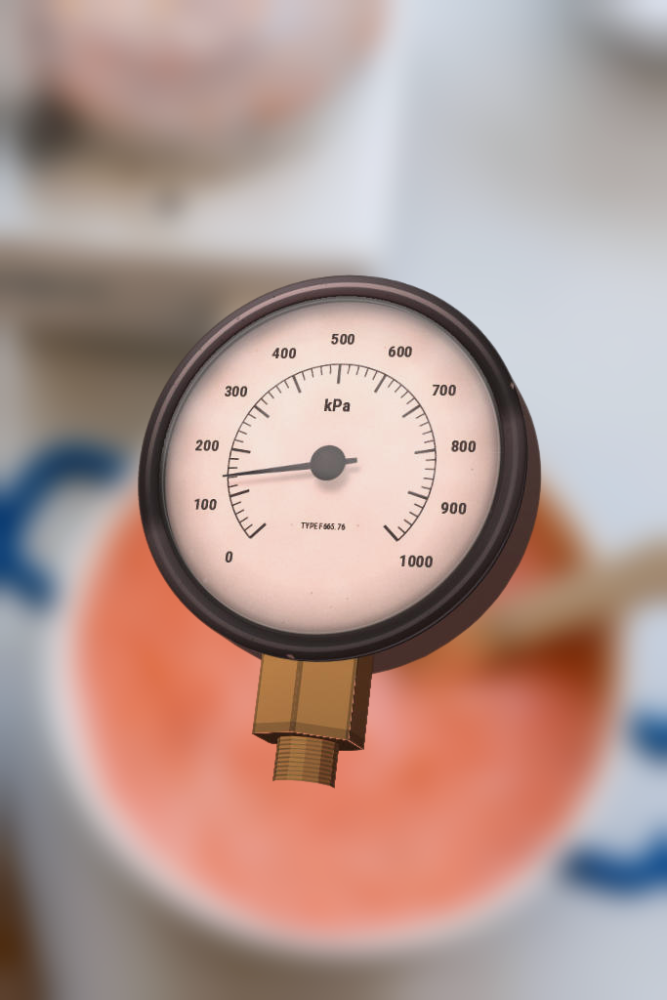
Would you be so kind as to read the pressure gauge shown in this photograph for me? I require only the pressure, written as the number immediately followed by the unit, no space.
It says 140kPa
